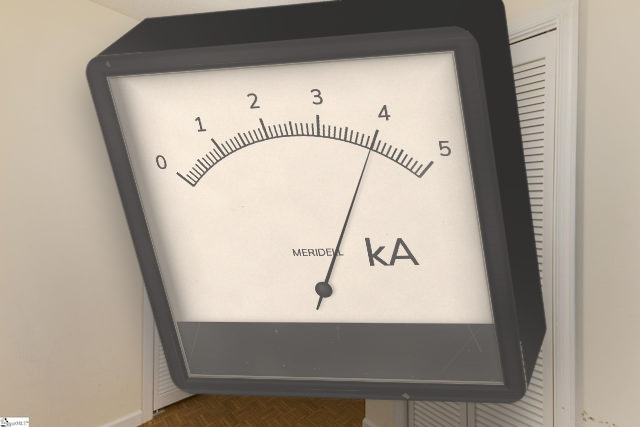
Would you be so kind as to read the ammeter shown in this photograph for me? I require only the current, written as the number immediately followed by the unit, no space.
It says 4kA
